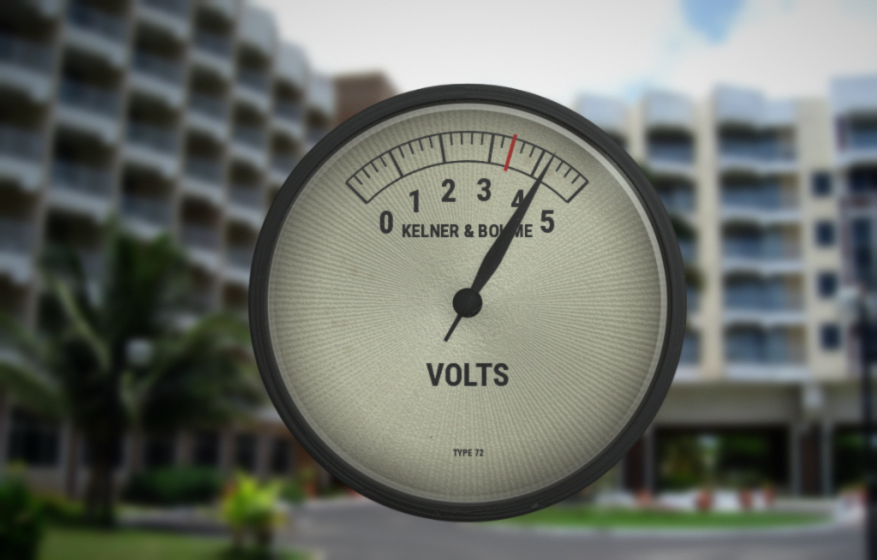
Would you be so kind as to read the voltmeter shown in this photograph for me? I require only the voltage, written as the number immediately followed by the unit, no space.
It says 4.2V
